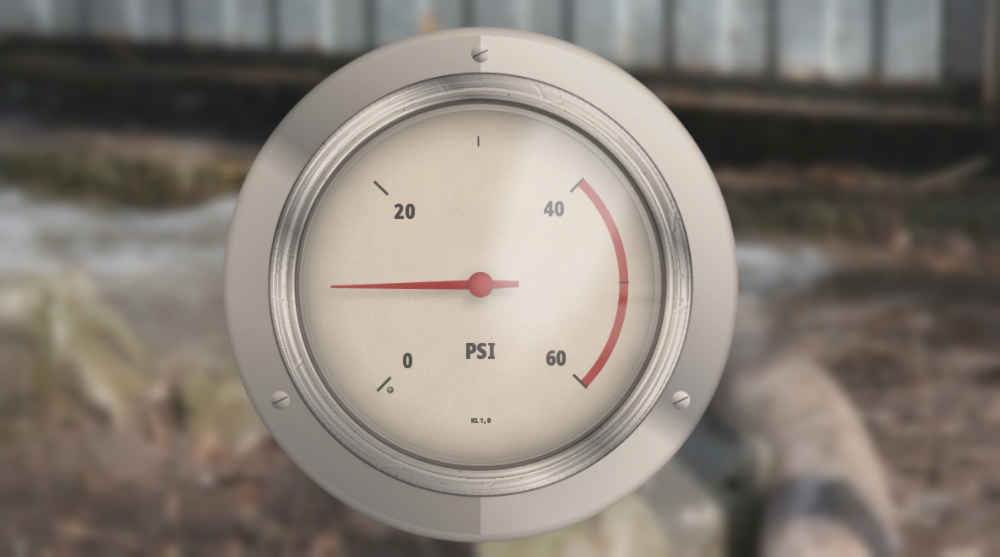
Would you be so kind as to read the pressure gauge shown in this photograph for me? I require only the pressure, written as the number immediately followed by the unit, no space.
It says 10psi
